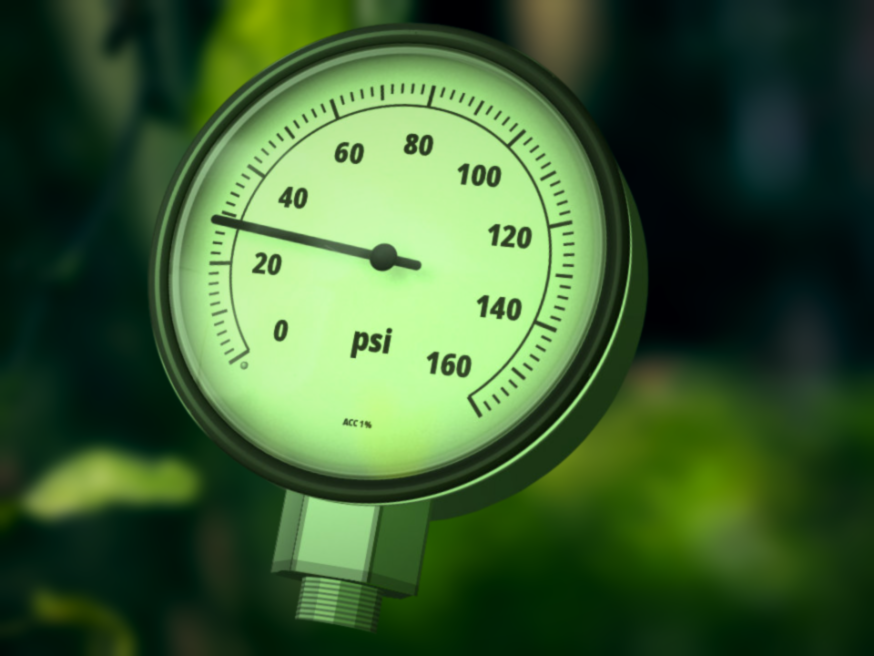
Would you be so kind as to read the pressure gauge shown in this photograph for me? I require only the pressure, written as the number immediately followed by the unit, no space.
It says 28psi
